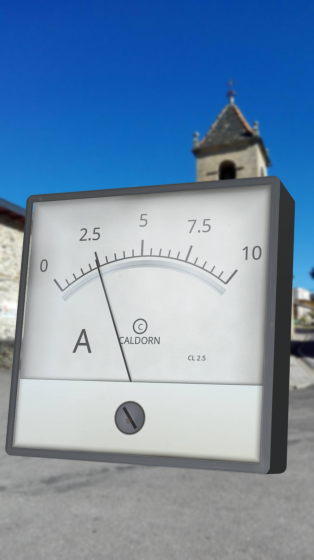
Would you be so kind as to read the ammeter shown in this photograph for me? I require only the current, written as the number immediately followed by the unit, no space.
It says 2.5A
